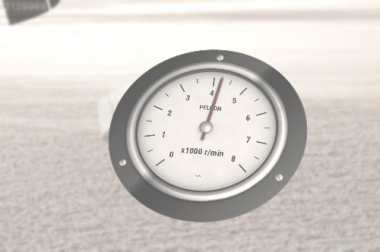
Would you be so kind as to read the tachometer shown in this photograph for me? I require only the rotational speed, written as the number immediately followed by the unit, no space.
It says 4250rpm
